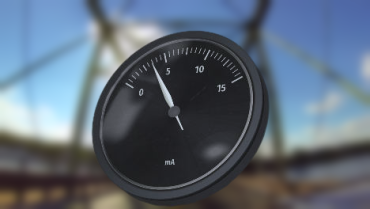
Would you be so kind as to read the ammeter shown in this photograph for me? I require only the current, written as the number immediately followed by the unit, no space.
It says 3.5mA
